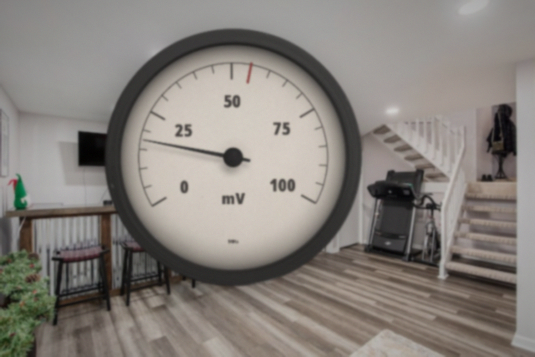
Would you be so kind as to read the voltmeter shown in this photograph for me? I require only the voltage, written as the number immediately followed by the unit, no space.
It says 17.5mV
